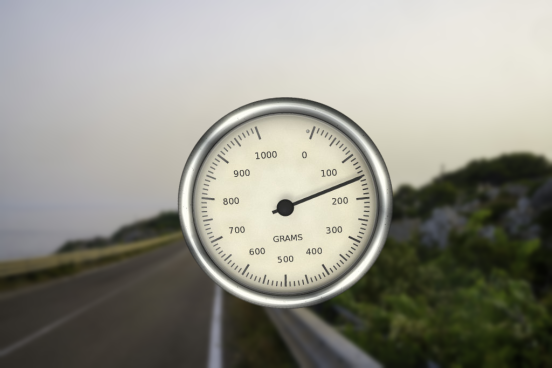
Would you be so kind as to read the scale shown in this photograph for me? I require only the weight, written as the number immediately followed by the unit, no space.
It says 150g
